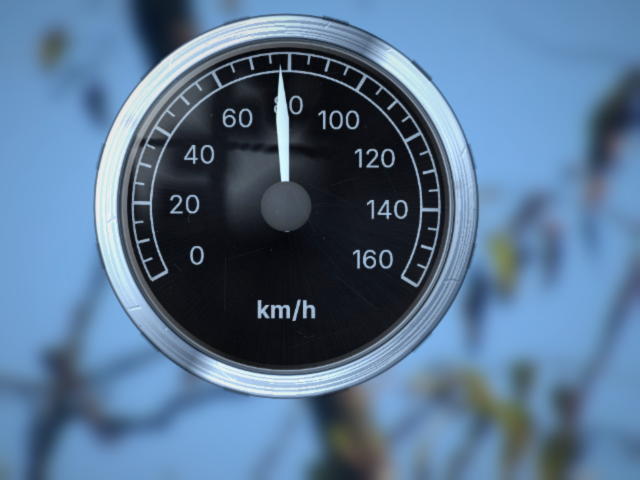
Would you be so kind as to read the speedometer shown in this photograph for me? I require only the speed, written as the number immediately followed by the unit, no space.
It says 77.5km/h
